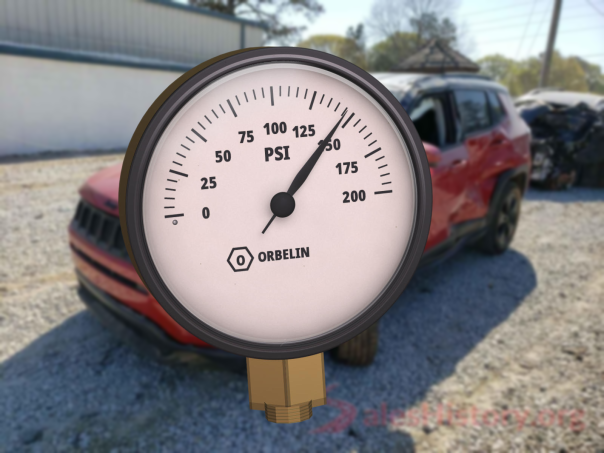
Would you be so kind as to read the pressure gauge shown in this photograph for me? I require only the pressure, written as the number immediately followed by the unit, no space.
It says 145psi
